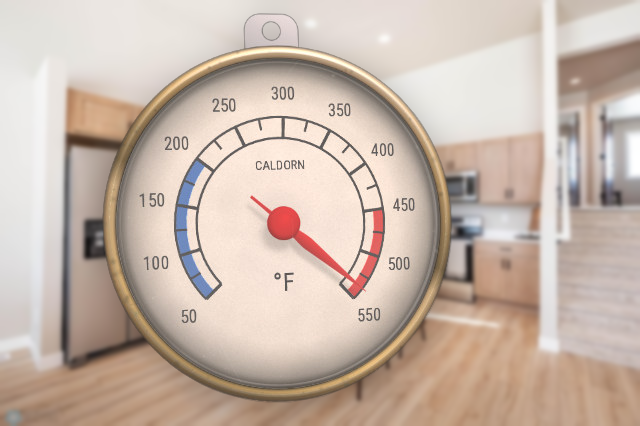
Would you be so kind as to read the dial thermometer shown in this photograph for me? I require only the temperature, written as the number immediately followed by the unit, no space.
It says 537.5°F
